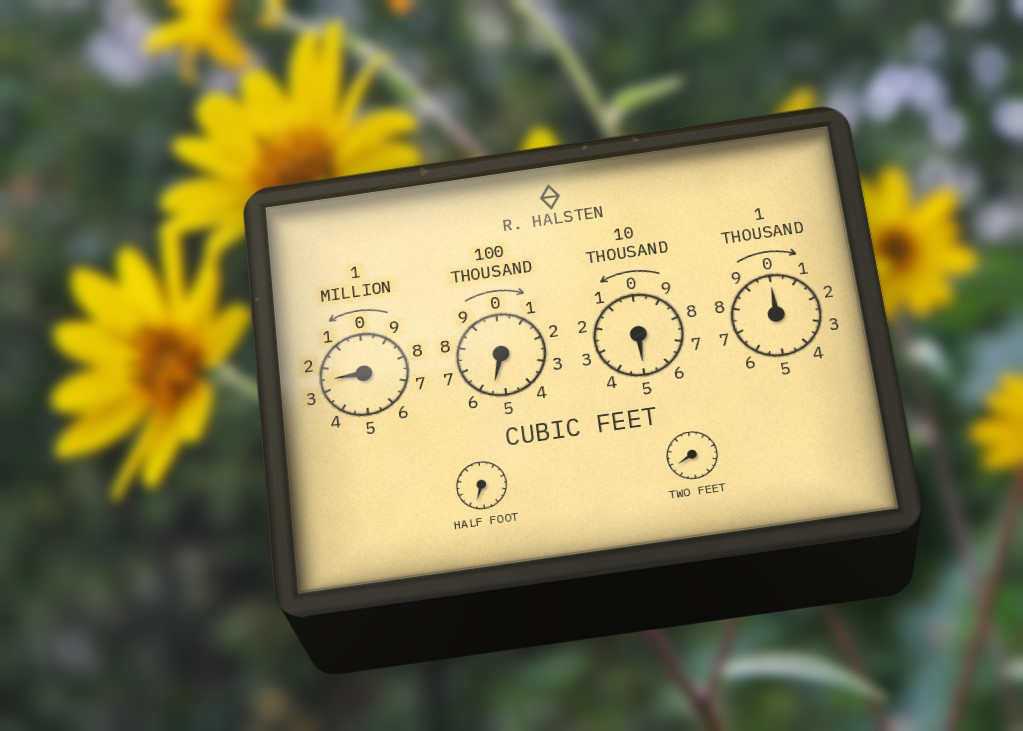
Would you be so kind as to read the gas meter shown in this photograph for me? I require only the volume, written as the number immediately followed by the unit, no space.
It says 255000ft³
